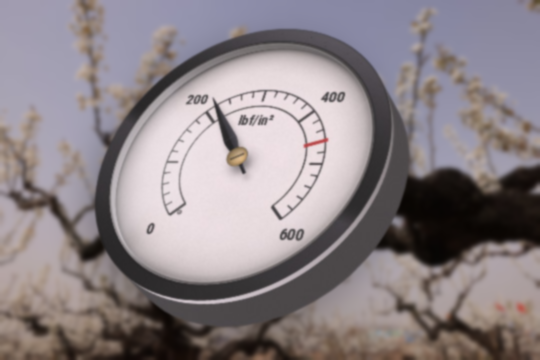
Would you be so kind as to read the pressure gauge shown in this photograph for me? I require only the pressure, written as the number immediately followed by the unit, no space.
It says 220psi
